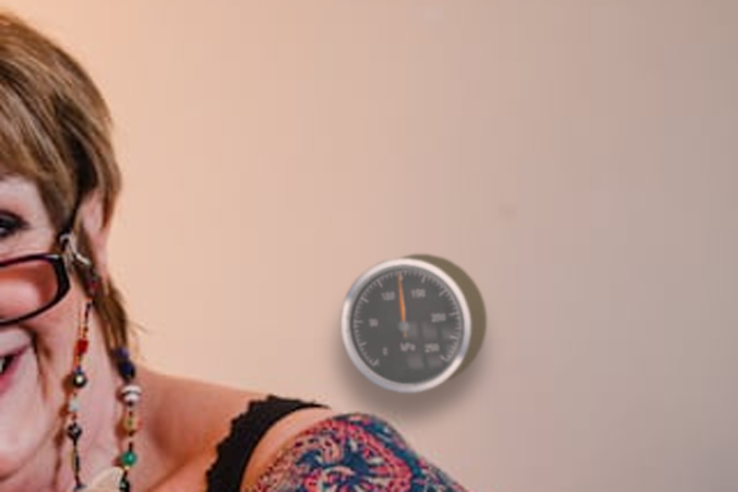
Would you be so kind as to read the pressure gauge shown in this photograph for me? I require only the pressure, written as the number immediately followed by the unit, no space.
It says 125kPa
